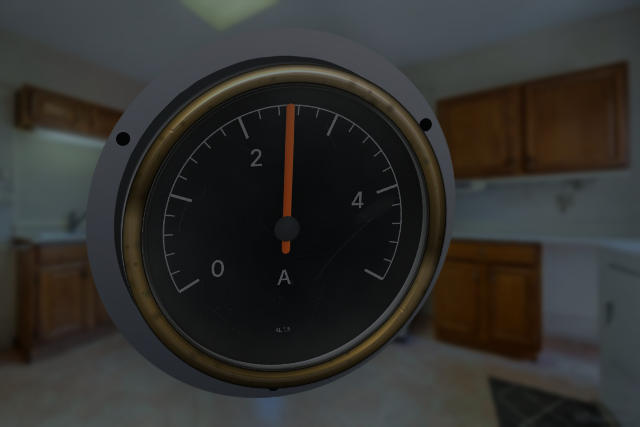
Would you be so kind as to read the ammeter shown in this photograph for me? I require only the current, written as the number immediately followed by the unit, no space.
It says 2.5A
